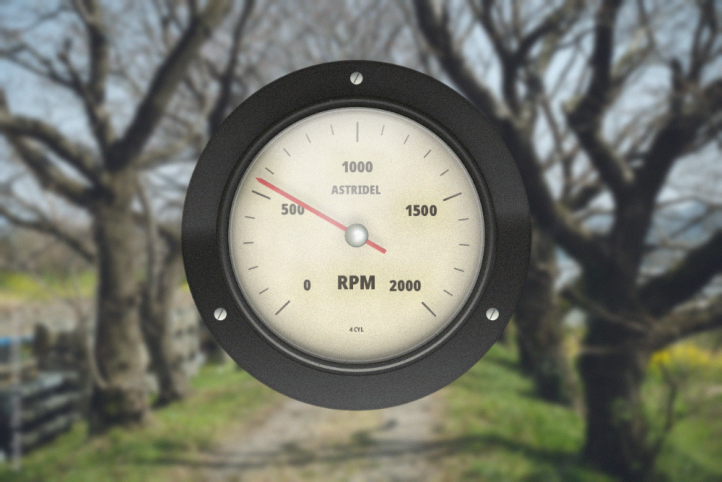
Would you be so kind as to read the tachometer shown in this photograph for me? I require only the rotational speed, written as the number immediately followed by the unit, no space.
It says 550rpm
